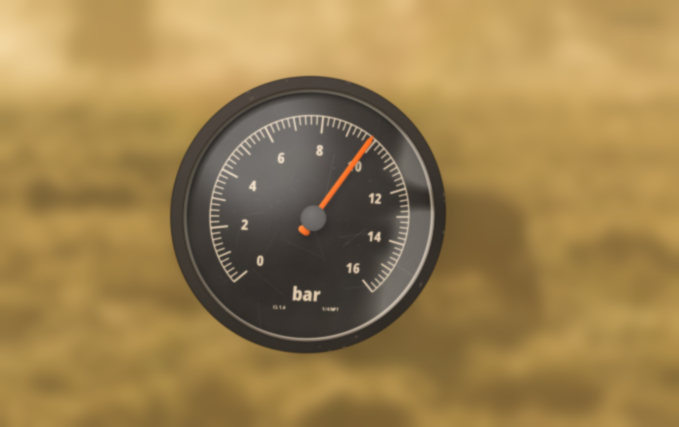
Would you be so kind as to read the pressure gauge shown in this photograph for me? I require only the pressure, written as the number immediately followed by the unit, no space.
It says 9.8bar
